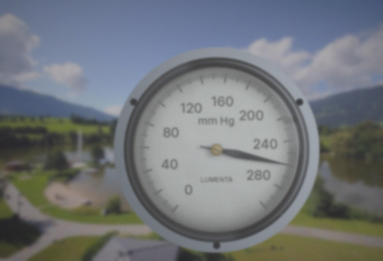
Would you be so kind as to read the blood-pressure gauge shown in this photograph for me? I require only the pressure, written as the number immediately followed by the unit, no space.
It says 260mmHg
